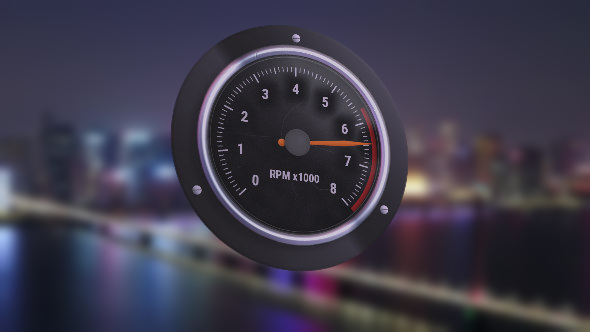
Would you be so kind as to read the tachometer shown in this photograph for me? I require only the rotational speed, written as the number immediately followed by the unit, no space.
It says 6500rpm
